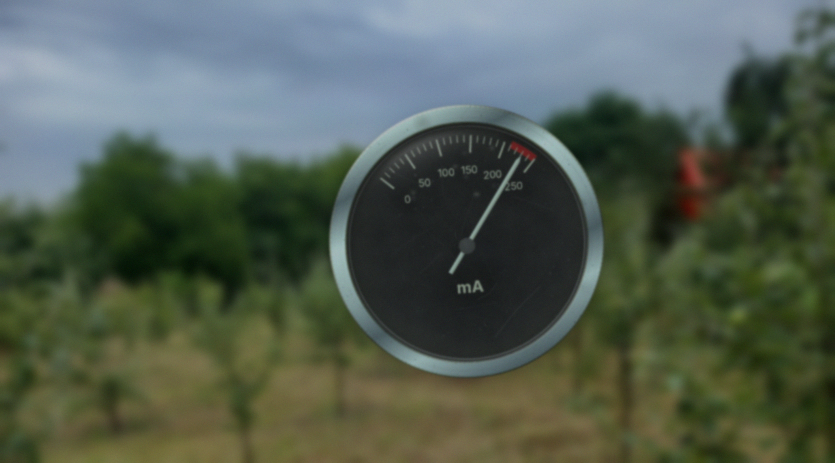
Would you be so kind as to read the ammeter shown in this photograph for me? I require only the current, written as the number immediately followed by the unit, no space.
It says 230mA
